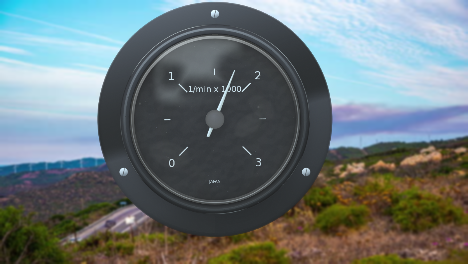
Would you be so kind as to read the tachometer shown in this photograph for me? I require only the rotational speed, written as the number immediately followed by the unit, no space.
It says 1750rpm
